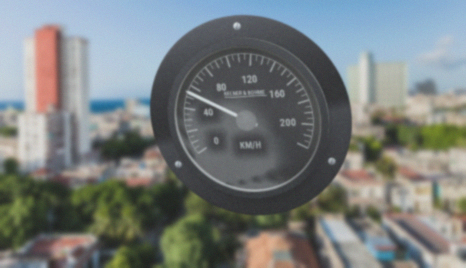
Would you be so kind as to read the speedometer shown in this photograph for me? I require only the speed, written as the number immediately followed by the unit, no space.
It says 55km/h
